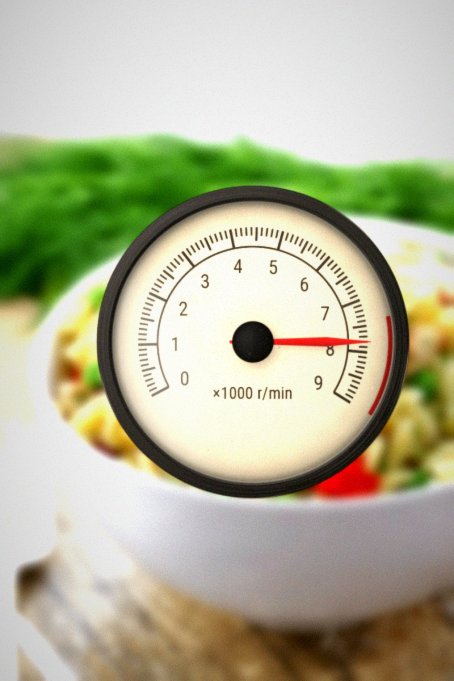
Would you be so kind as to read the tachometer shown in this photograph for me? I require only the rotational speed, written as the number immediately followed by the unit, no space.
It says 7800rpm
